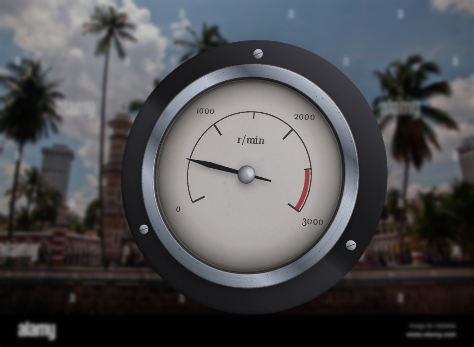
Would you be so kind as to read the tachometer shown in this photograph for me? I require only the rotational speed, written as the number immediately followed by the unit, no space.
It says 500rpm
